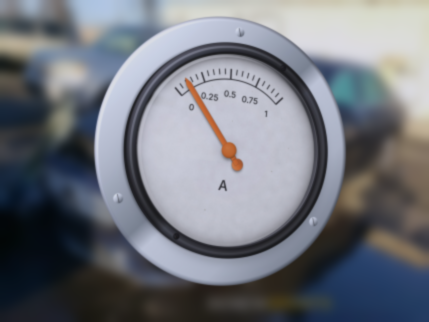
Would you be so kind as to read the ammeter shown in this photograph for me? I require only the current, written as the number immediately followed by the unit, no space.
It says 0.1A
